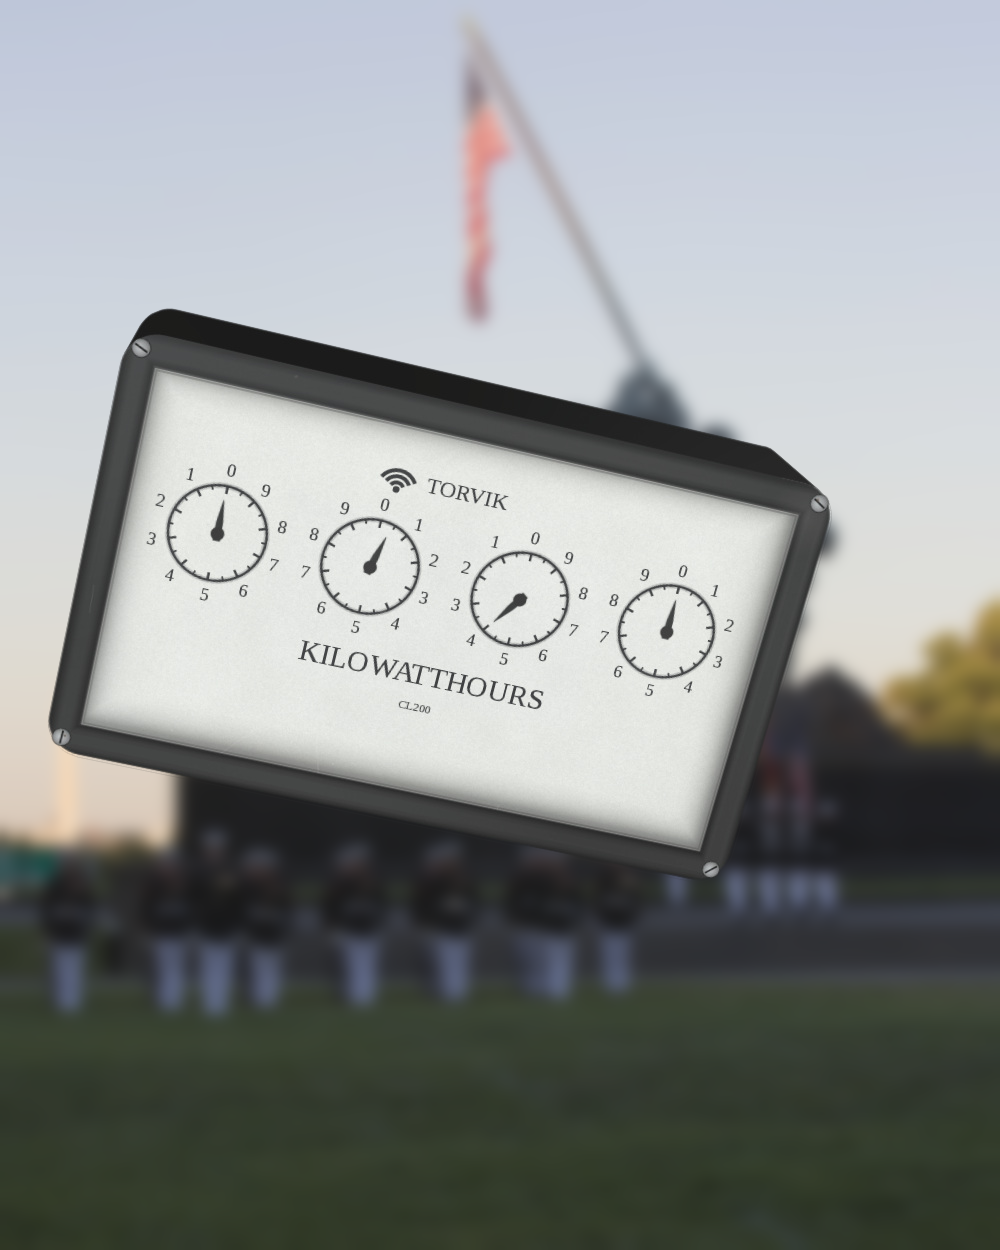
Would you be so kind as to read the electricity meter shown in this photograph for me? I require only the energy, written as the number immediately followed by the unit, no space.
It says 40kWh
